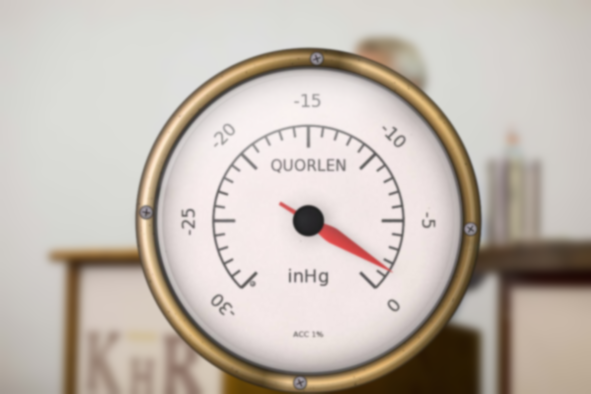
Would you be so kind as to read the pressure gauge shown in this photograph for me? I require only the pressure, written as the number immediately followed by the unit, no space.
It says -1.5inHg
